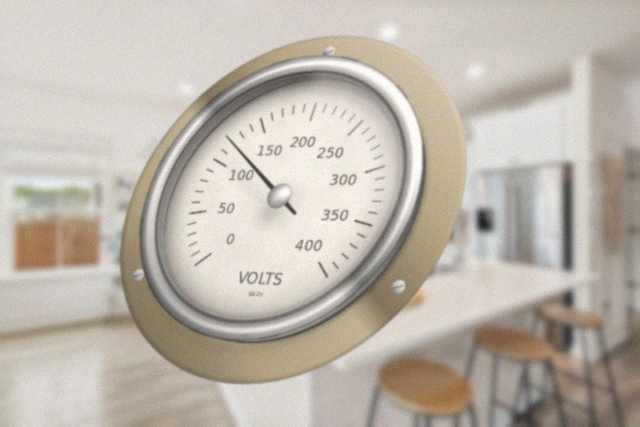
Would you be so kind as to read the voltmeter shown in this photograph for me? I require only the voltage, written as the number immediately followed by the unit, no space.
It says 120V
